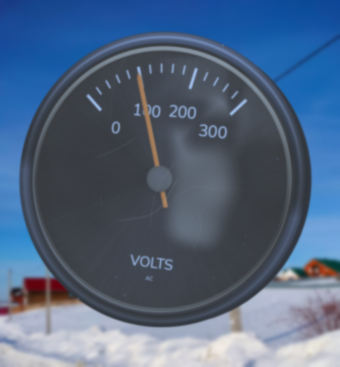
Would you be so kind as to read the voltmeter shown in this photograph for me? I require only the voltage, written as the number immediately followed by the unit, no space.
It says 100V
